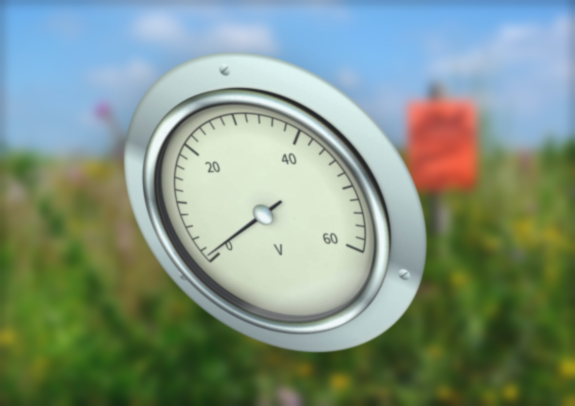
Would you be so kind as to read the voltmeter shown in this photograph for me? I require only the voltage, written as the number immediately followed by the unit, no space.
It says 1V
